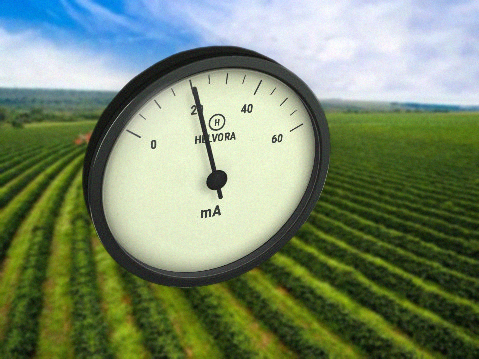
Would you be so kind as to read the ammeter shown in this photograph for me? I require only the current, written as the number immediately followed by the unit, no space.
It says 20mA
